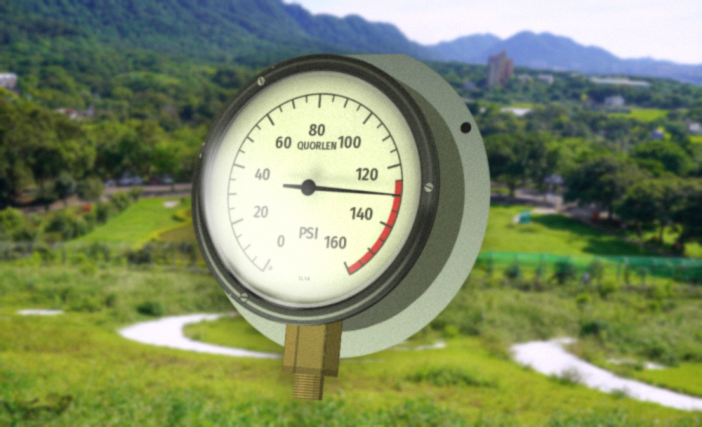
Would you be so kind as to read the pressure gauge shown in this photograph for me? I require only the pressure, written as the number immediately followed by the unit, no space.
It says 130psi
